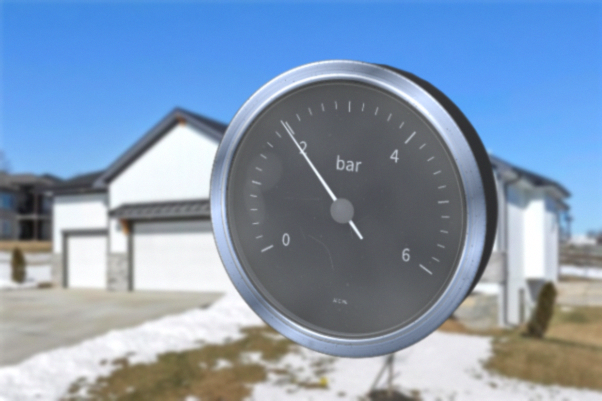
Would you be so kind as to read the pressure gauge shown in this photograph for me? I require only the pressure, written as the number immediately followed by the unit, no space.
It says 2bar
